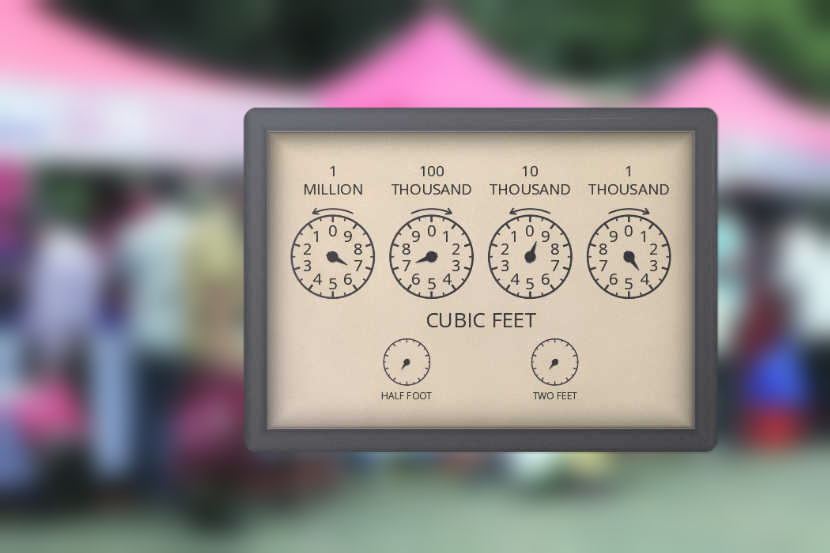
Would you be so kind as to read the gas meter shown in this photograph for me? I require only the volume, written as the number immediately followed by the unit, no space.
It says 669400ft³
